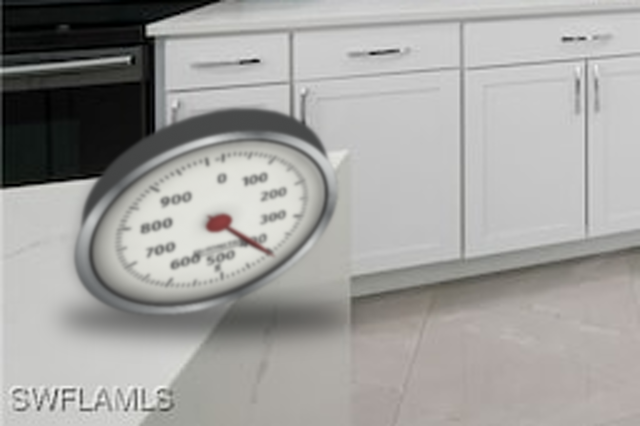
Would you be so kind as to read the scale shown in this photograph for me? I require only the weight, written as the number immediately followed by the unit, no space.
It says 400g
